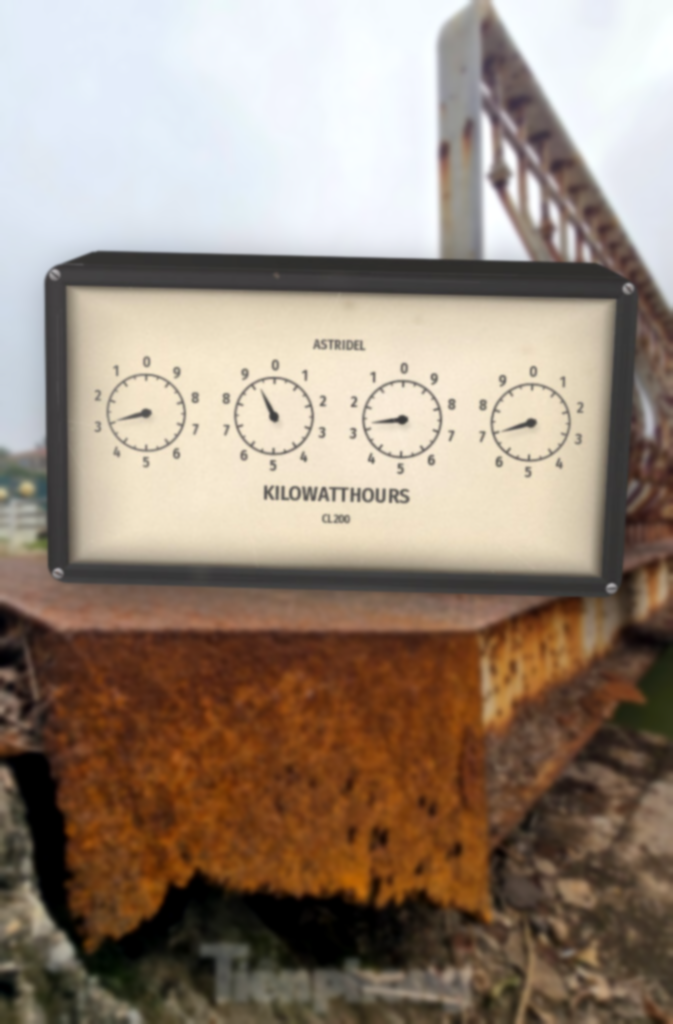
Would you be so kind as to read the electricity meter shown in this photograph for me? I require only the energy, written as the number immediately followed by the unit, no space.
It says 2927kWh
